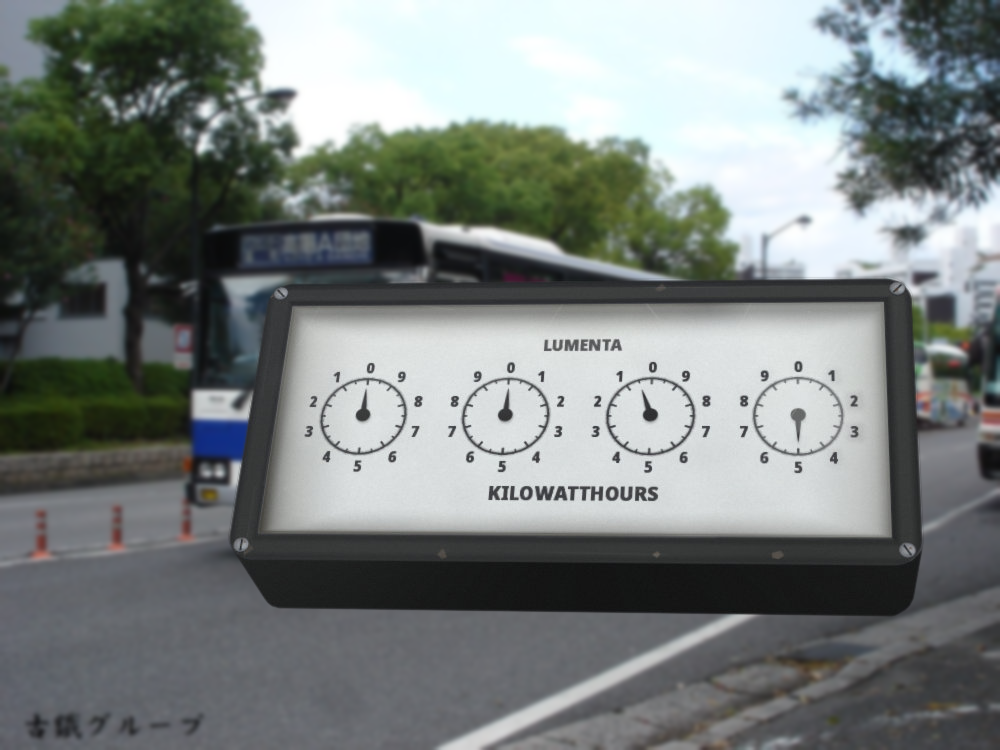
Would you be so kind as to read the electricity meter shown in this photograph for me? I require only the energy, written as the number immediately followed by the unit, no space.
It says 5kWh
